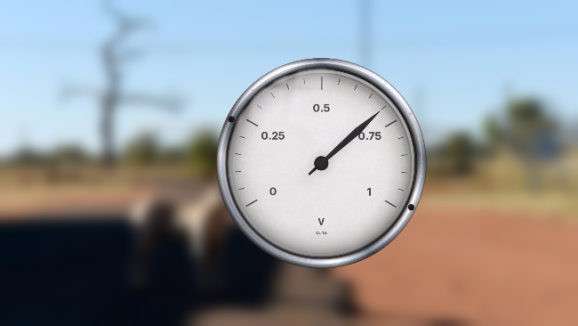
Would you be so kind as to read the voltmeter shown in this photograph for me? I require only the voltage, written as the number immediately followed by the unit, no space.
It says 0.7V
